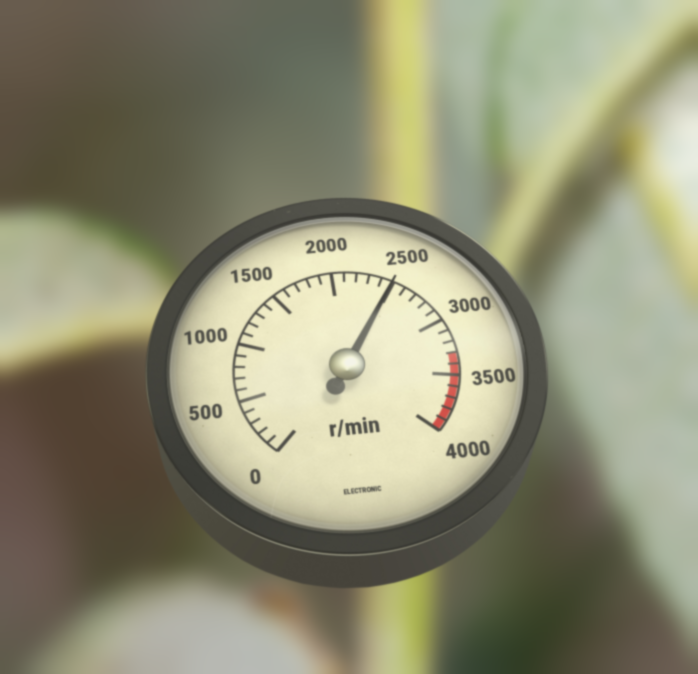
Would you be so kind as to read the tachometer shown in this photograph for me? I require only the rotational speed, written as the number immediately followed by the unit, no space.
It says 2500rpm
